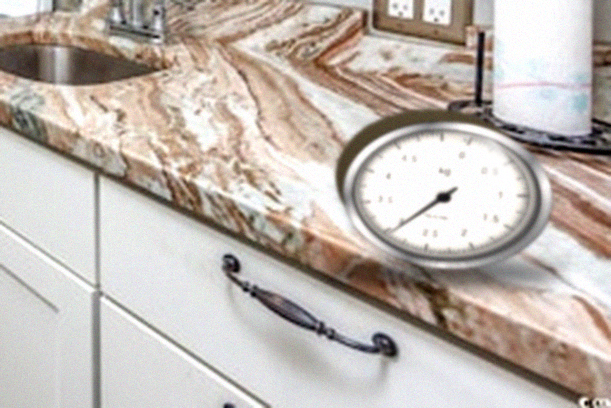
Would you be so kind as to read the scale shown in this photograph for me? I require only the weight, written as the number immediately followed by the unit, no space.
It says 3kg
